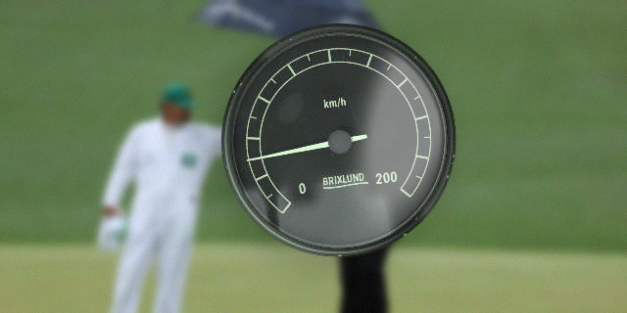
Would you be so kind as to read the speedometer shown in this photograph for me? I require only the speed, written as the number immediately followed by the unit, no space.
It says 30km/h
